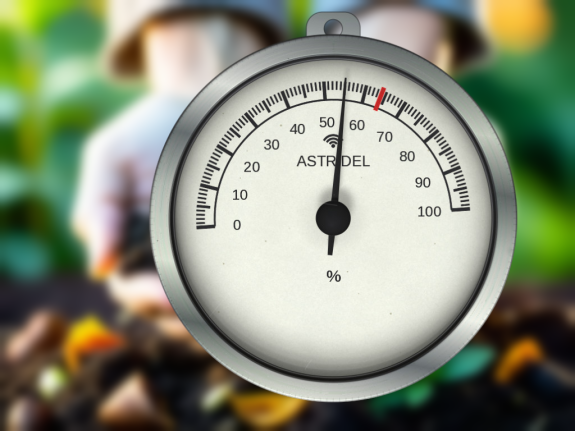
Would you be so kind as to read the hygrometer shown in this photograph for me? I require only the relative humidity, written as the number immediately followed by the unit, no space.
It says 55%
